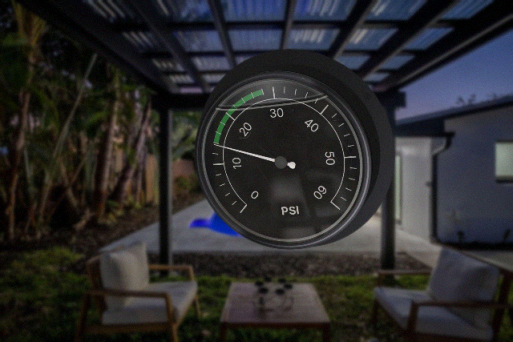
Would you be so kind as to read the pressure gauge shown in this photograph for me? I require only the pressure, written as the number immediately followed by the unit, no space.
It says 14psi
